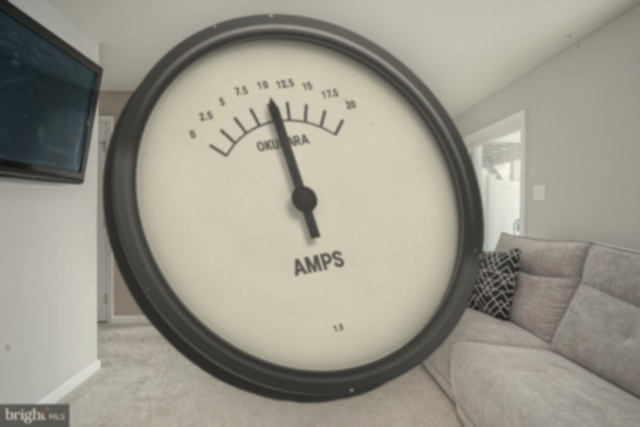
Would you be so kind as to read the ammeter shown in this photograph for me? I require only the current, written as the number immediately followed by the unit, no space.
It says 10A
